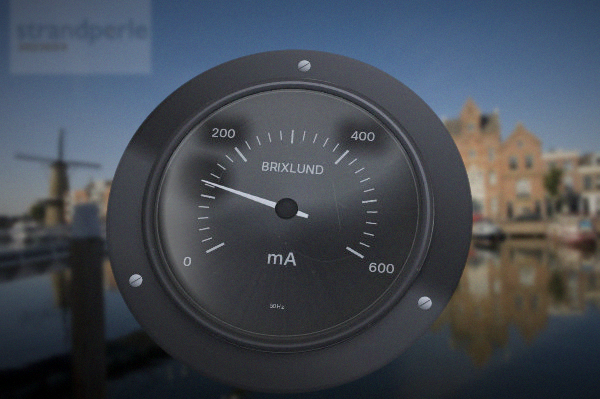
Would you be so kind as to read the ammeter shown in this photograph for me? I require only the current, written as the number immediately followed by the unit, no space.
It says 120mA
